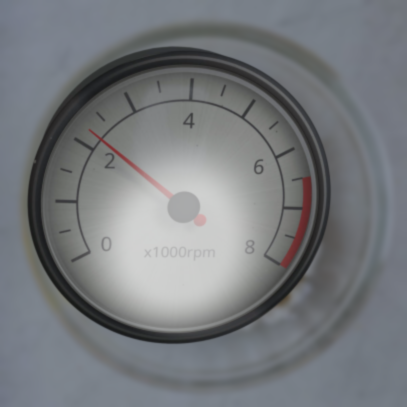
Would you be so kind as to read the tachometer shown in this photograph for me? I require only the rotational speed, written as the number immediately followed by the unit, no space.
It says 2250rpm
